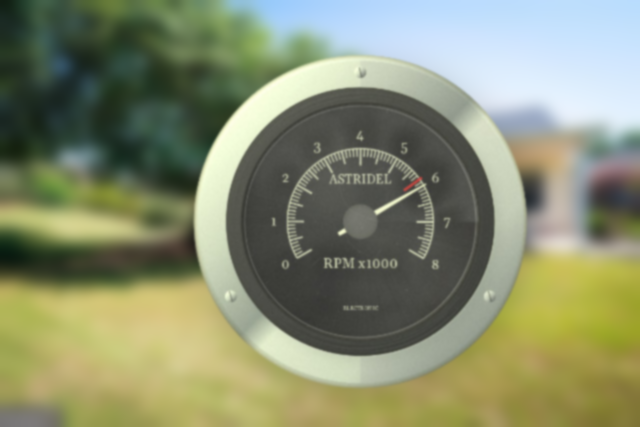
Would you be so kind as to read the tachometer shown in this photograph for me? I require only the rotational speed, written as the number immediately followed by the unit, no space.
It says 6000rpm
